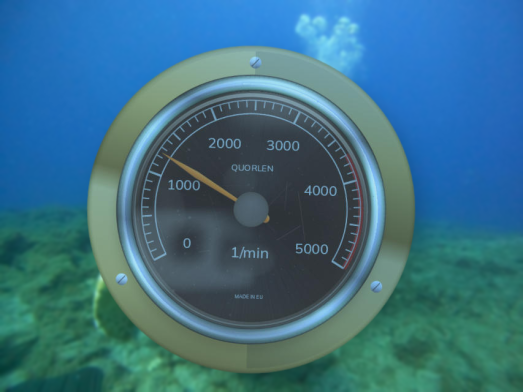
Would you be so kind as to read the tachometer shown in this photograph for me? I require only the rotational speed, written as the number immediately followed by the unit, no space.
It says 1250rpm
